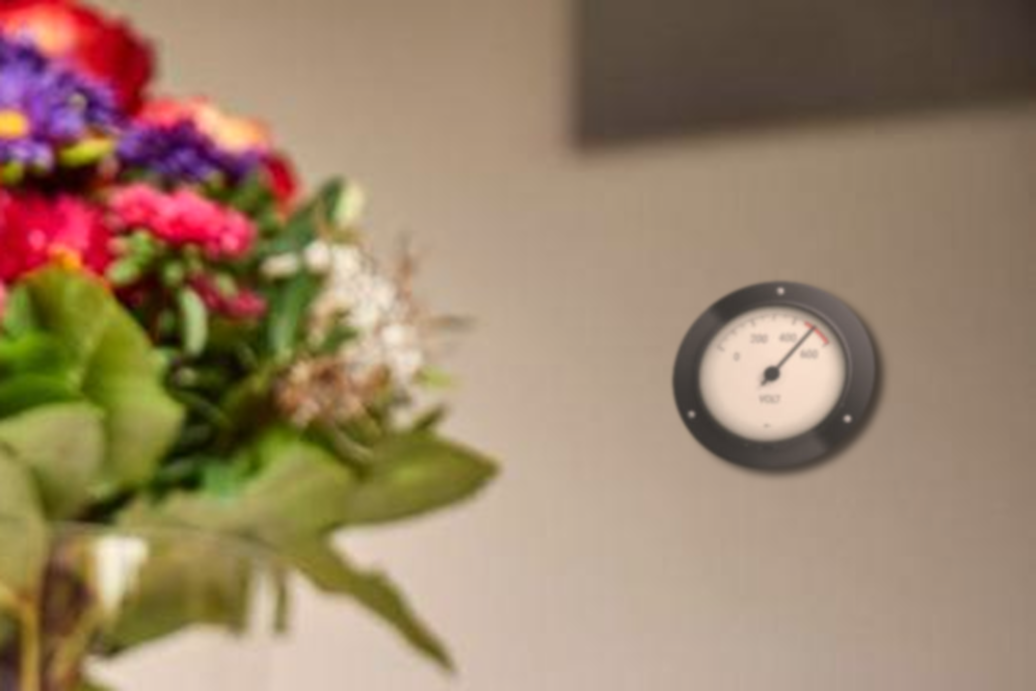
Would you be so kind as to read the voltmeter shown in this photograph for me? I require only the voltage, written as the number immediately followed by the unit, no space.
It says 500V
